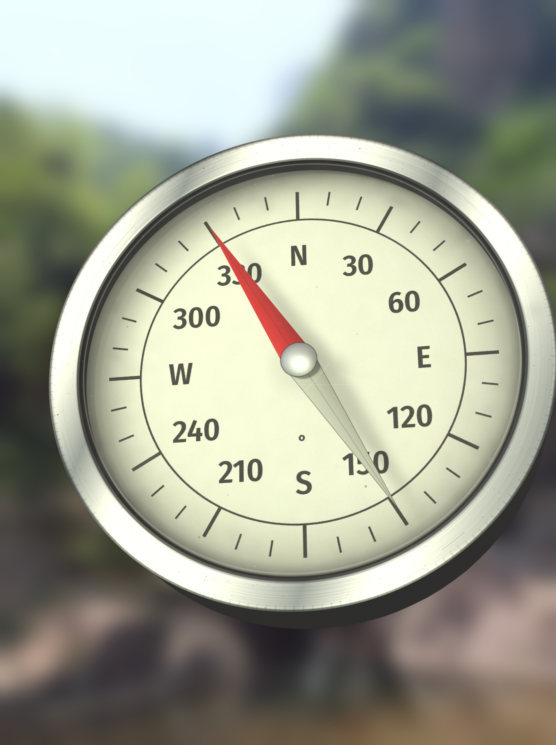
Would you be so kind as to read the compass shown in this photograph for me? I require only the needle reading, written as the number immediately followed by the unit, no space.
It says 330°
